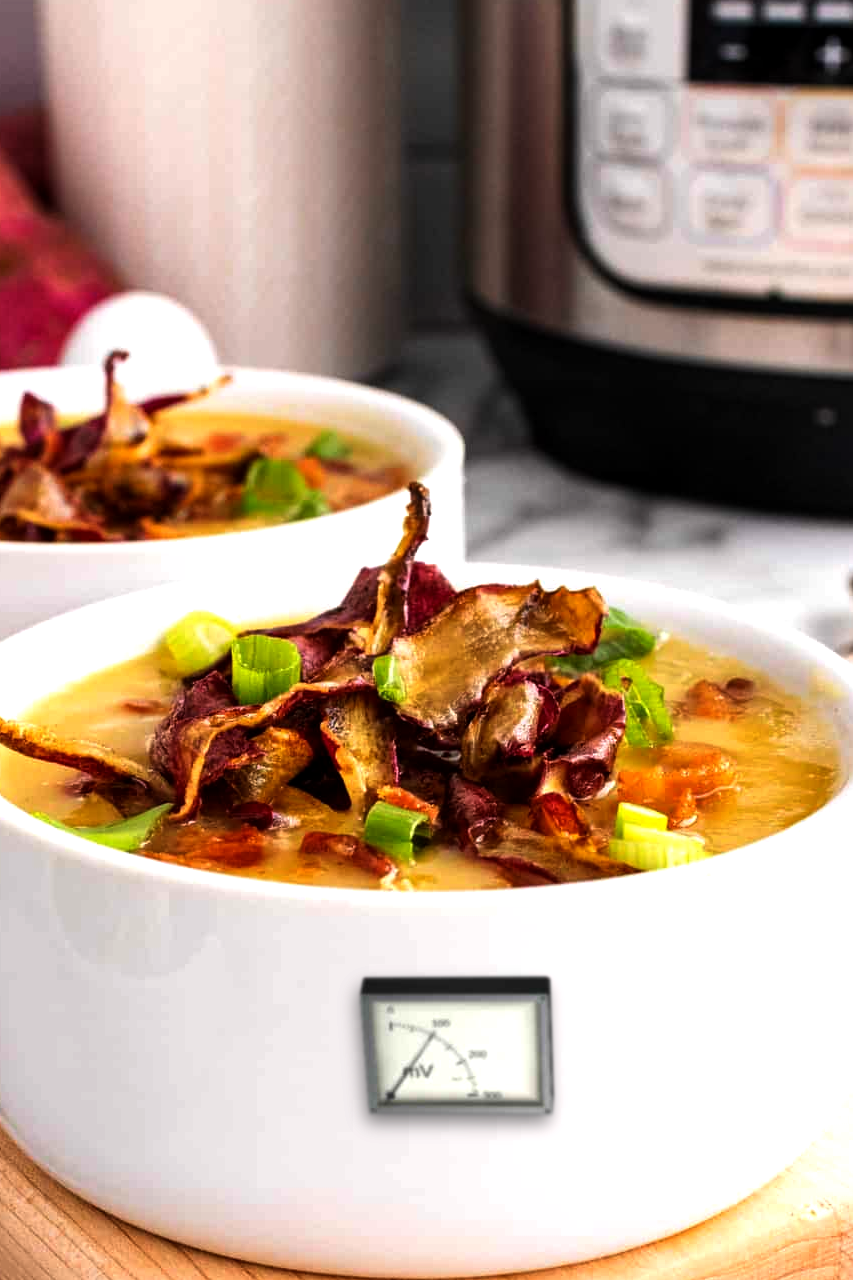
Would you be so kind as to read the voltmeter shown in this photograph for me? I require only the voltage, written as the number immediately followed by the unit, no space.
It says 100mV
